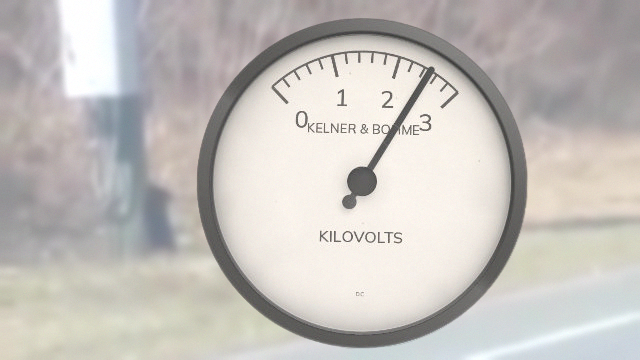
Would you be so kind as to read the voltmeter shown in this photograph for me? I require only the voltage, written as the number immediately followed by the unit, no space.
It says 2.5kV
